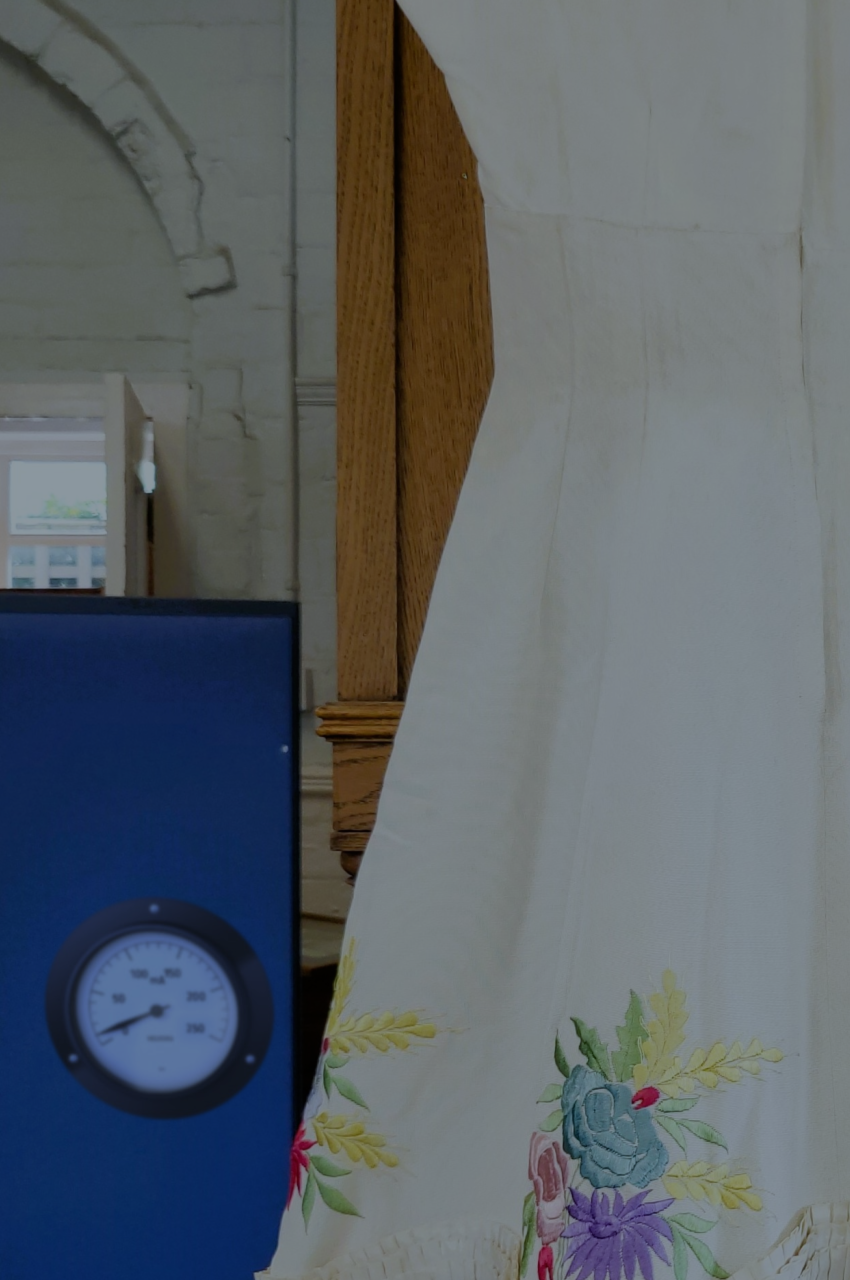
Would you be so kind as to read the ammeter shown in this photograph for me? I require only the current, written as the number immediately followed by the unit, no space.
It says 10mA
